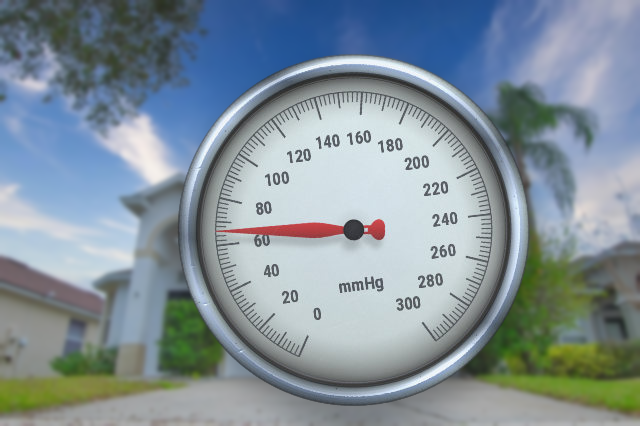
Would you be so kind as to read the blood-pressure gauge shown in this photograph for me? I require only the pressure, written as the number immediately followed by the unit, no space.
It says 66mmHg
